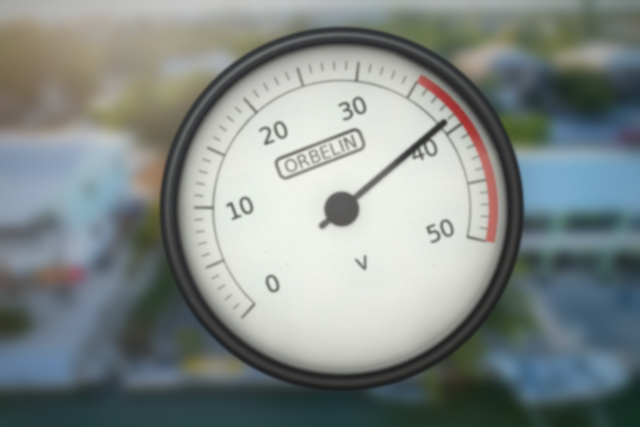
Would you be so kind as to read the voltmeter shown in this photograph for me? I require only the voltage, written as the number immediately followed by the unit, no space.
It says 39V
